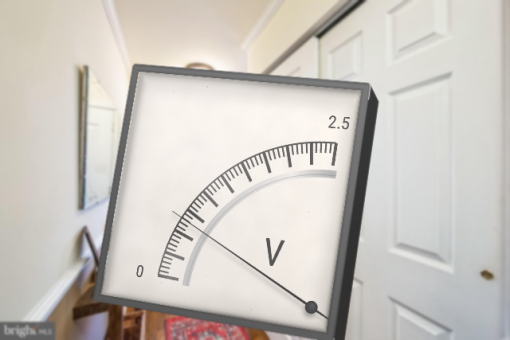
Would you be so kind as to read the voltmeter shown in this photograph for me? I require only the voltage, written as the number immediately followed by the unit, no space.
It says 0.65V
